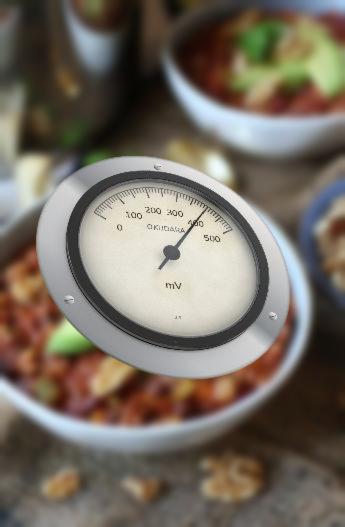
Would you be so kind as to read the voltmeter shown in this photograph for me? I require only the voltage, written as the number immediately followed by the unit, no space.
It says 400mV
